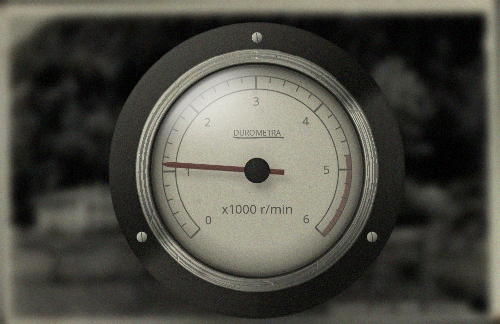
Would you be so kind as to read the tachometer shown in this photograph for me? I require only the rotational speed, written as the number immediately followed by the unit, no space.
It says 1100rpm
